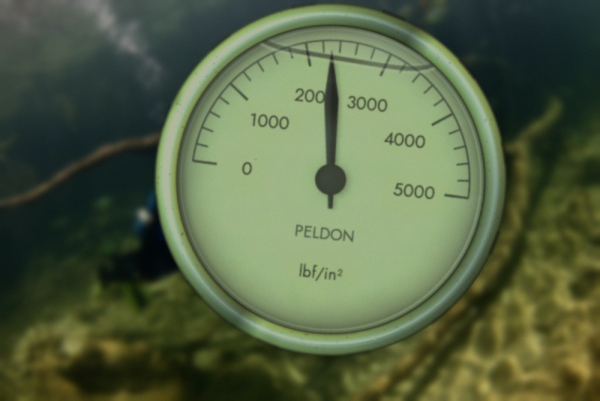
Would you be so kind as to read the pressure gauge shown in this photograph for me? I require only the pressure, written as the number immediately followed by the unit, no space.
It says 2300psi
